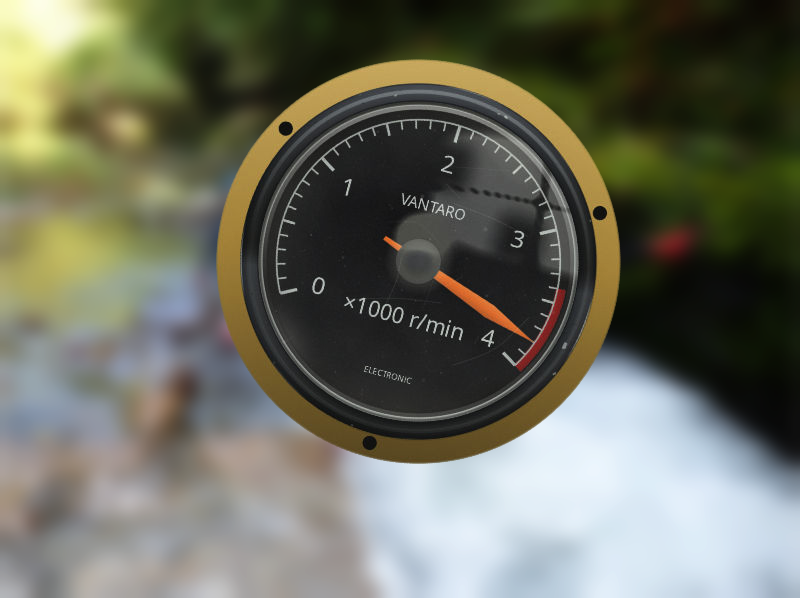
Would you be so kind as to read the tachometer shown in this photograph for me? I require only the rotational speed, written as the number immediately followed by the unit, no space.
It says 3800rpm
